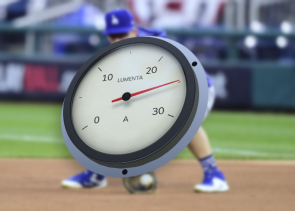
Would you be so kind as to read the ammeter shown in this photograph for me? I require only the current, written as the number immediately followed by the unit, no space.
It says 25A
